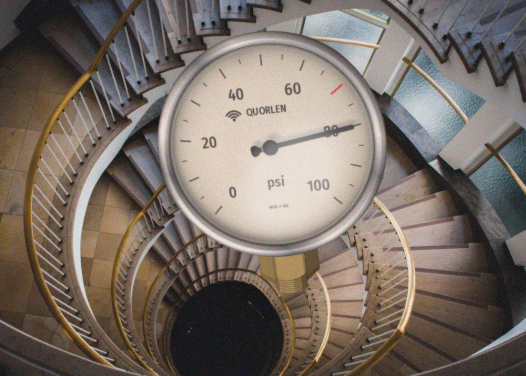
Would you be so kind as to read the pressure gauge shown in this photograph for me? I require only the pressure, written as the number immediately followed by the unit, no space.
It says 80psi
